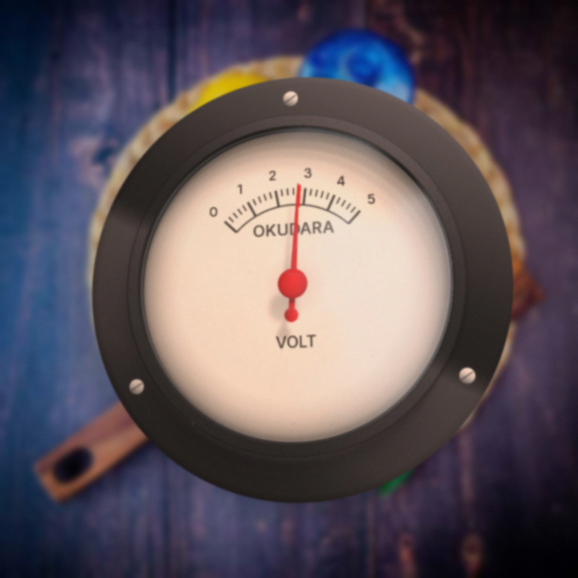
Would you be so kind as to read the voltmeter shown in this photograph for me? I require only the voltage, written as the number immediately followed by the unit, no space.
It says 2.8V
